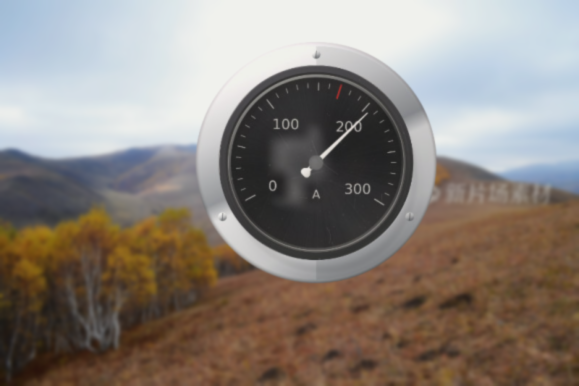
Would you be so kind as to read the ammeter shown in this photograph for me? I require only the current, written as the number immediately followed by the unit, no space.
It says 205A
